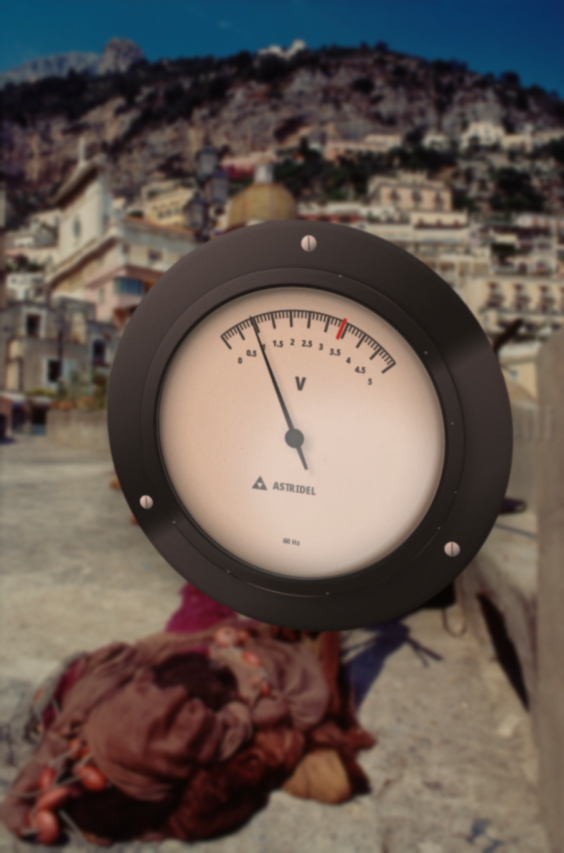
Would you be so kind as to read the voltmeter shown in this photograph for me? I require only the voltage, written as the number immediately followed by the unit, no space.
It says 1V
